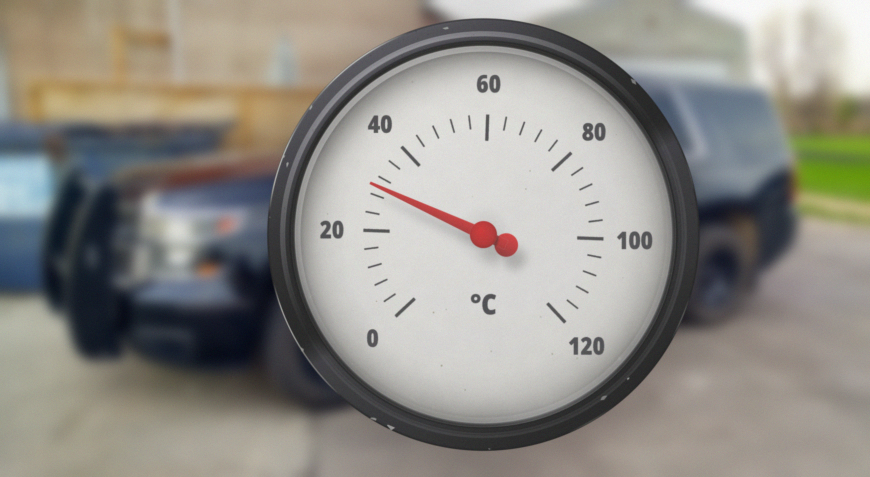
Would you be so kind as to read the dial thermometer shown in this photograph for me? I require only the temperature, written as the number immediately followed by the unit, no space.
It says 30°C
